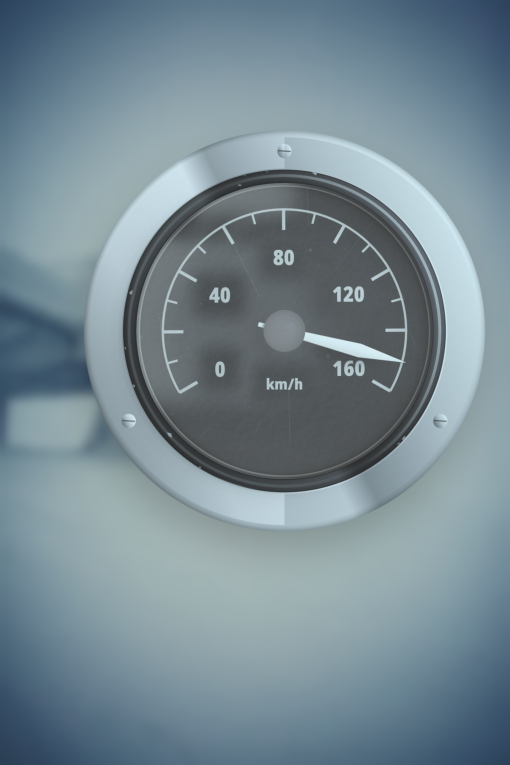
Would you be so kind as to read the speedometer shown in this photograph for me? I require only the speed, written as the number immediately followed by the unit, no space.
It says 150km/h
